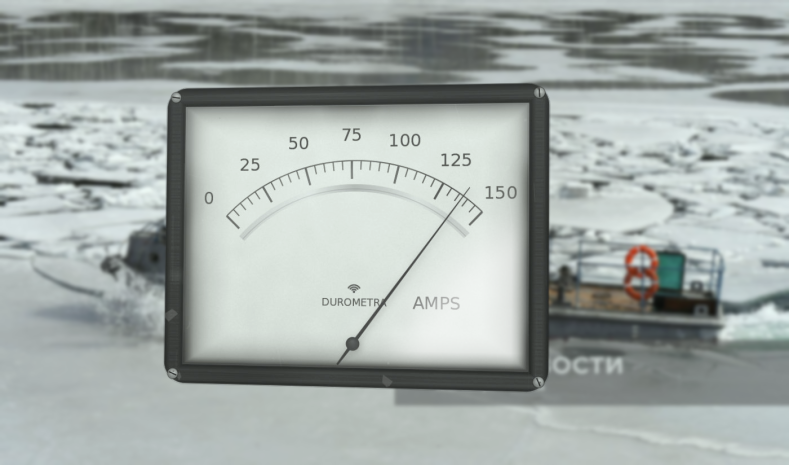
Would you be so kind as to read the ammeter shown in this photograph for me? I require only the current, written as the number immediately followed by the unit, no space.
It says 137.5A
